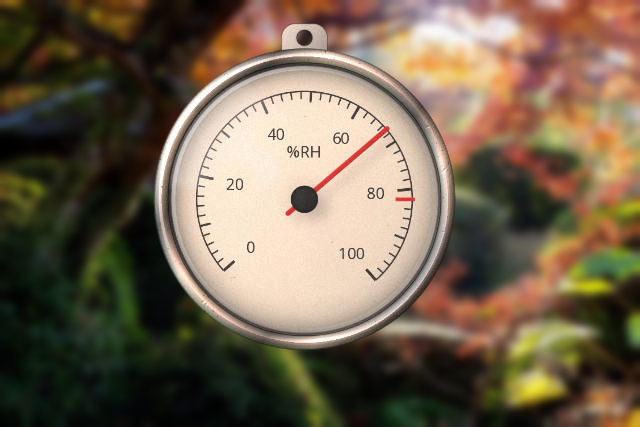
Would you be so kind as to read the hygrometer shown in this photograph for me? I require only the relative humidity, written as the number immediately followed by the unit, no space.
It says 67%
